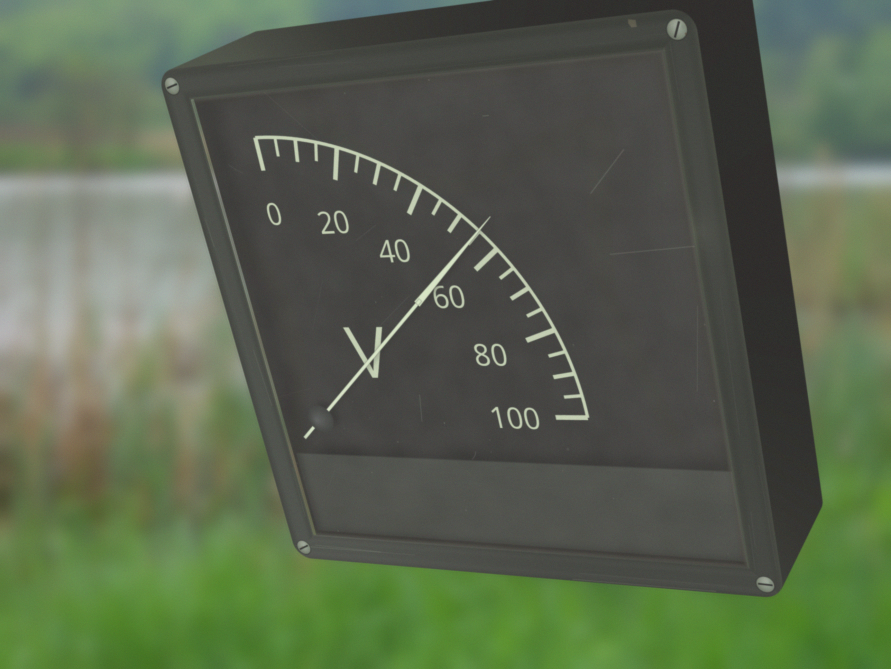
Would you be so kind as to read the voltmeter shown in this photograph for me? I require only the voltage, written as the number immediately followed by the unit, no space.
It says 55V
